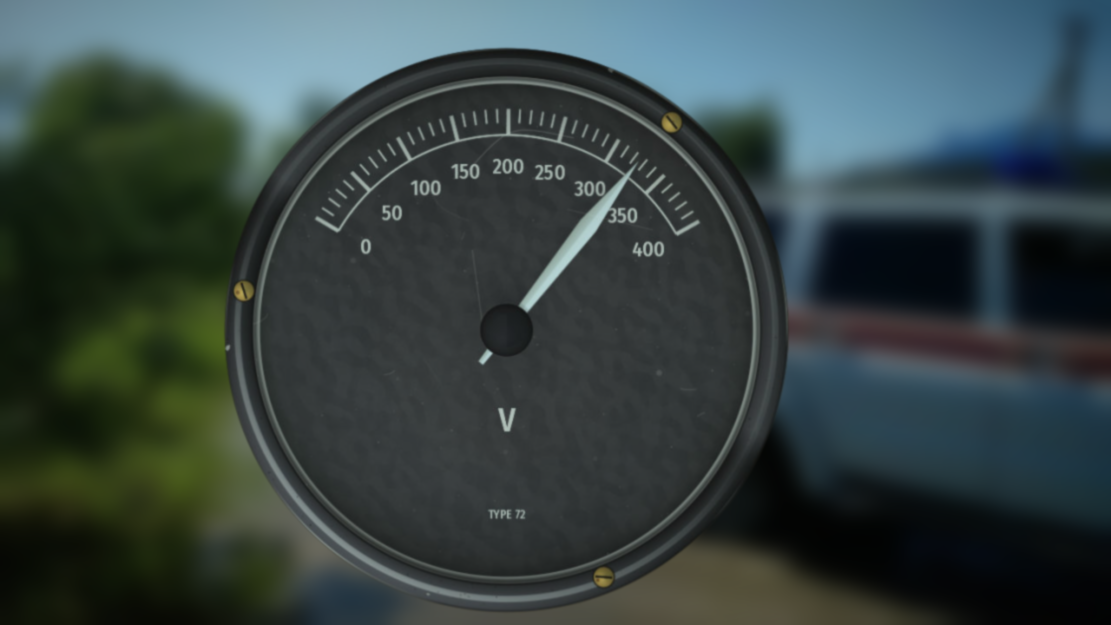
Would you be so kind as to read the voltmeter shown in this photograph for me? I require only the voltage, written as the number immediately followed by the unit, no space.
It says 325V
